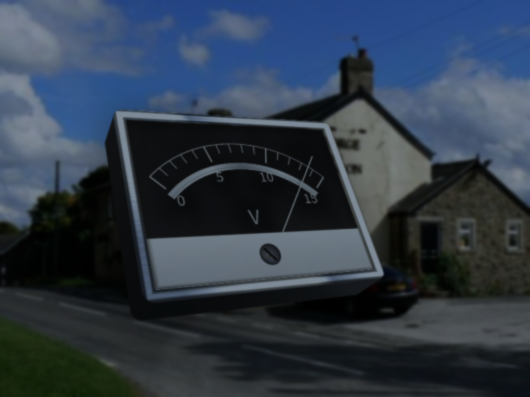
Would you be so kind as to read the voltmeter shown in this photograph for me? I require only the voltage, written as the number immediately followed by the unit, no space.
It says 13.5V
